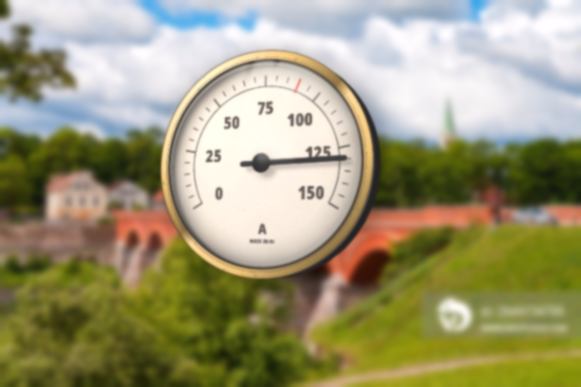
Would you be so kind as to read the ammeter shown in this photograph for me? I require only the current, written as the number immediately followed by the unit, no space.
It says 130A
